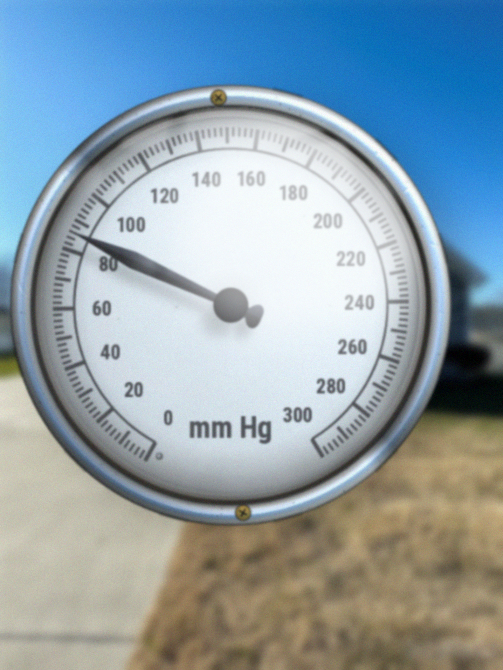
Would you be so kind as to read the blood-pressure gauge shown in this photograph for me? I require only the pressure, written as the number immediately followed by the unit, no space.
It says 86mmHg
